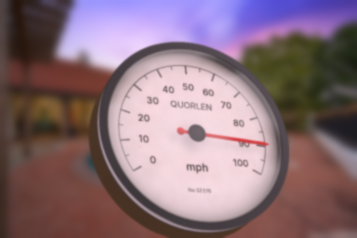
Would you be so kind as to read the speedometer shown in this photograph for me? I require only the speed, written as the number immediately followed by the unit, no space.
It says 90mph
